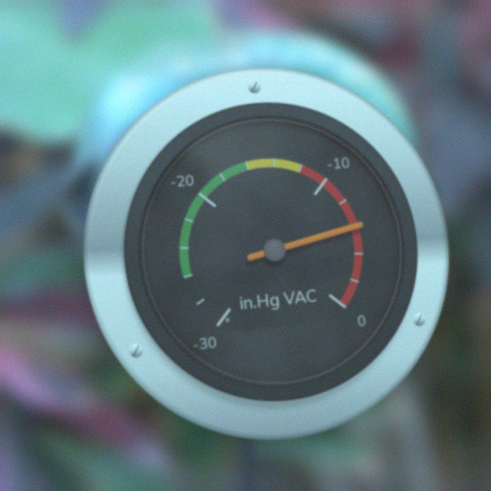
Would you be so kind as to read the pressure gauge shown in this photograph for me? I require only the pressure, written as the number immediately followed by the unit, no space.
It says -6inHg
